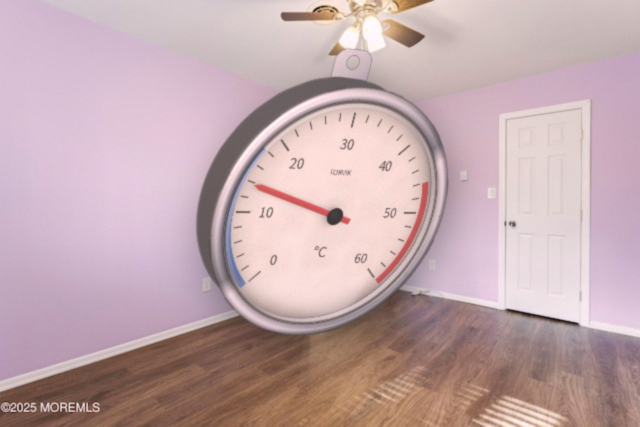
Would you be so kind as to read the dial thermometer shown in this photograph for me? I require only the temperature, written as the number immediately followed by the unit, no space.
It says 14°C
